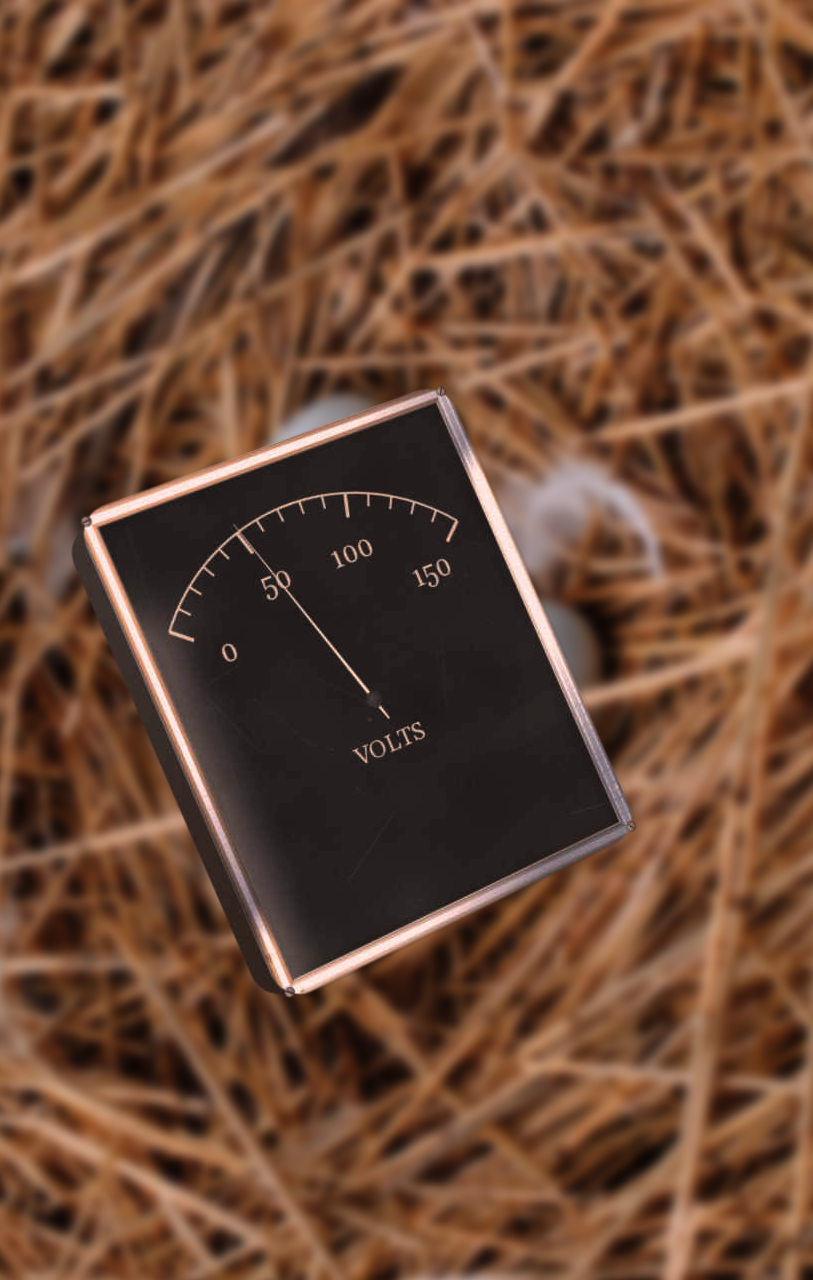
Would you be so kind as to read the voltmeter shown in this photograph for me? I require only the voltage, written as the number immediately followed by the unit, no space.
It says 50V
